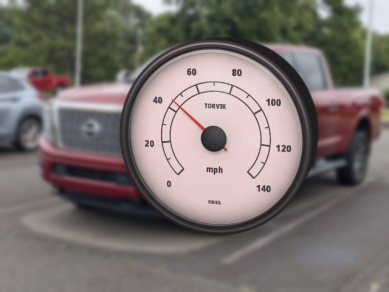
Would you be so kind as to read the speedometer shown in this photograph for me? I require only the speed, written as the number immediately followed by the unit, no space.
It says 45mph
